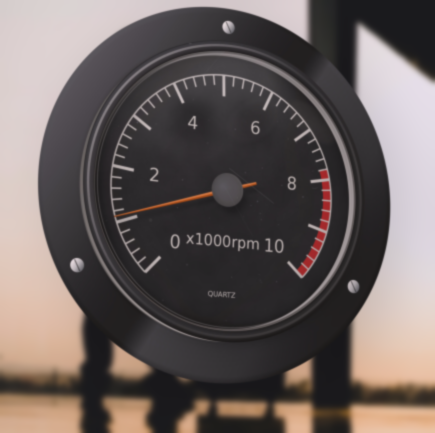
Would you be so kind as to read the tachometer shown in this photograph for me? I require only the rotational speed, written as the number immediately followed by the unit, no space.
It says 1100rpm
